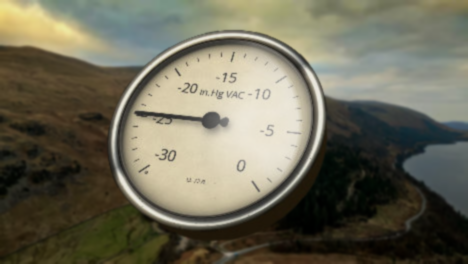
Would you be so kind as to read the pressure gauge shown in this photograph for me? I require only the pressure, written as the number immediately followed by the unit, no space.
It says -25inHg
